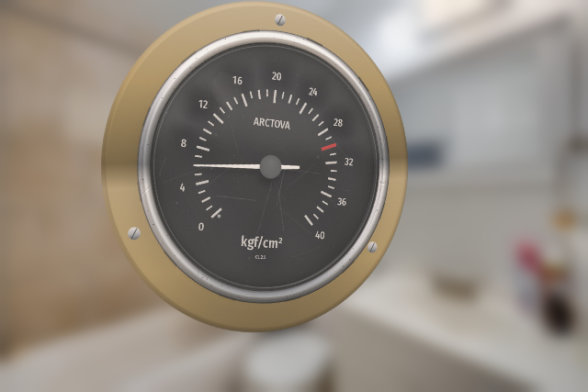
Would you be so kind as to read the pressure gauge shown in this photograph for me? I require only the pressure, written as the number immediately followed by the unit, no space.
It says 6kg/cm²
